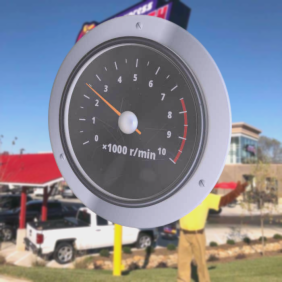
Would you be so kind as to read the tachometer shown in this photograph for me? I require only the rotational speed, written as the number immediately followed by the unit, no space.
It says 2500rpm
